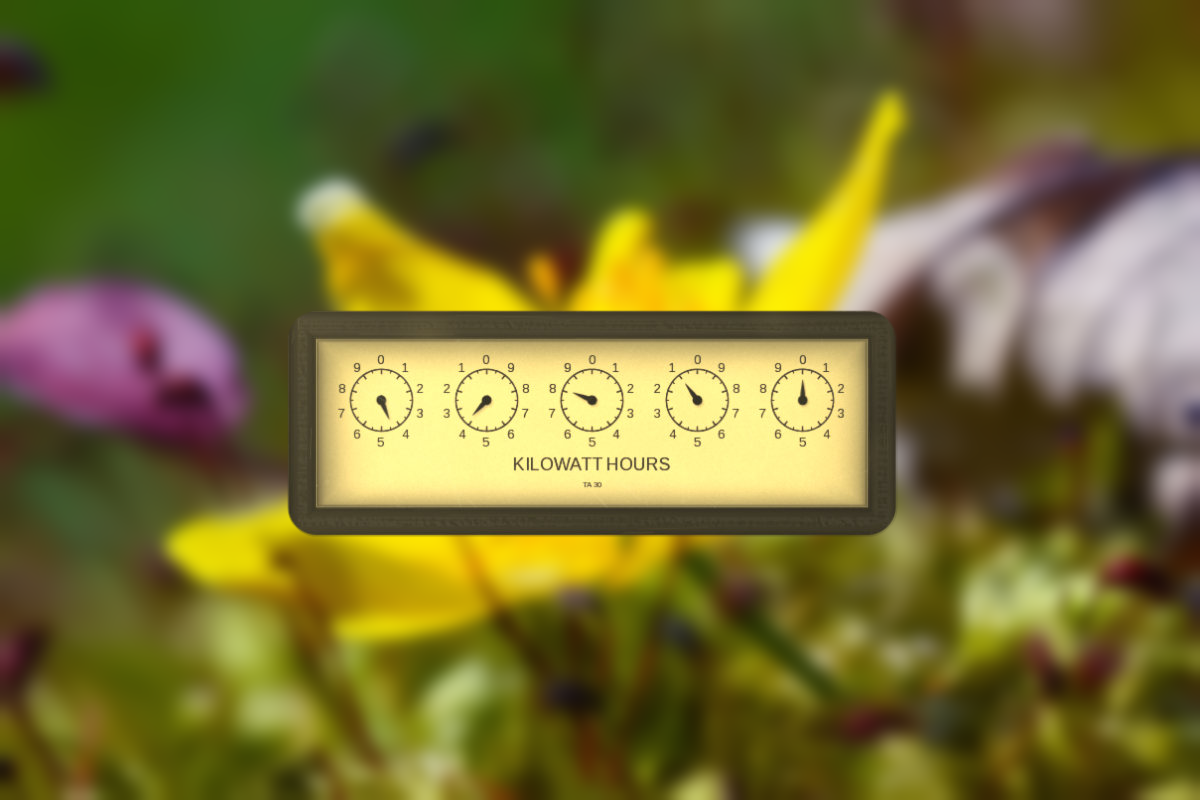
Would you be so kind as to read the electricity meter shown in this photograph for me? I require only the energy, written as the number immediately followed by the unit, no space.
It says 43810kWh
